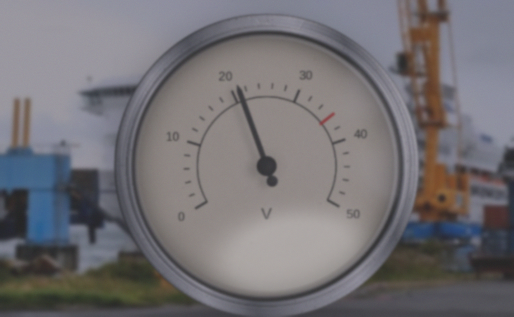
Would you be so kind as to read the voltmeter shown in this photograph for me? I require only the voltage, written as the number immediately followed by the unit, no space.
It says 21V
